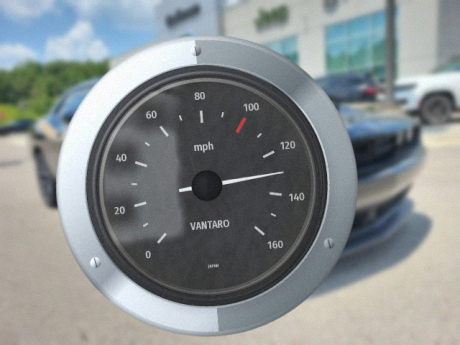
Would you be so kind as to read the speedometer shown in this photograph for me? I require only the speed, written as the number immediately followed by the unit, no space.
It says 130mph
